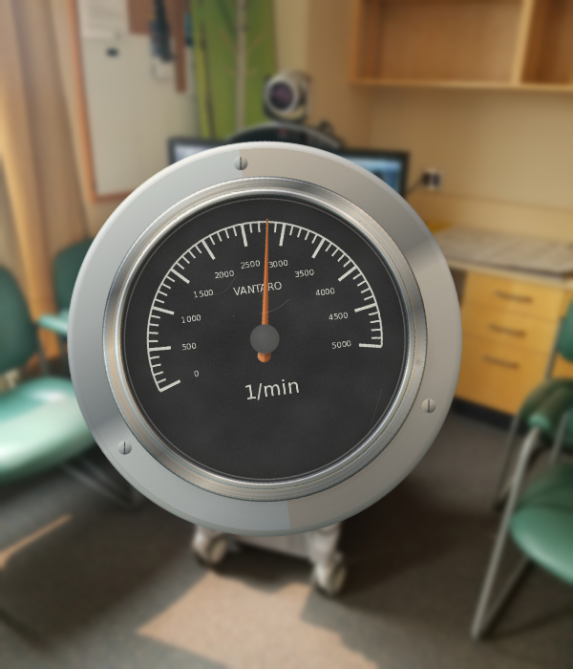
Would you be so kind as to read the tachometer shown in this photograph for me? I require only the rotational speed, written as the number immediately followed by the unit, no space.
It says 2800rpm
